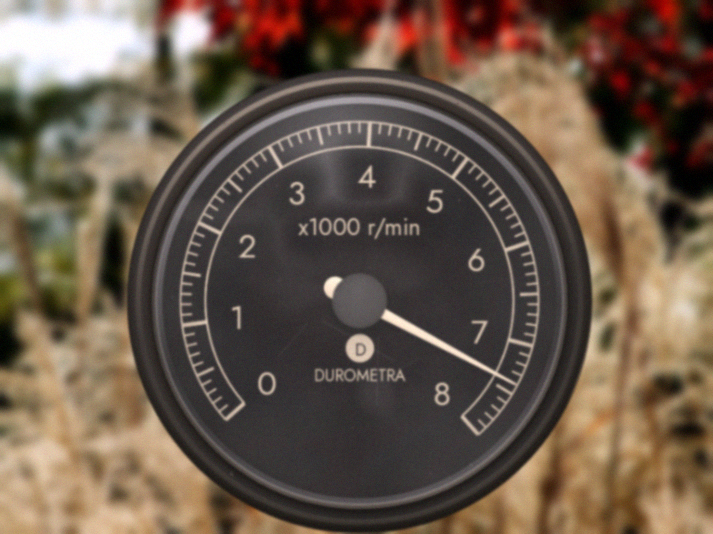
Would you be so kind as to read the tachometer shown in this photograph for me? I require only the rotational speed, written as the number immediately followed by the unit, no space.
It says 7400rpm
